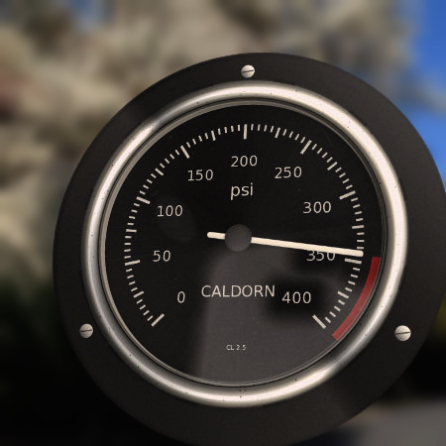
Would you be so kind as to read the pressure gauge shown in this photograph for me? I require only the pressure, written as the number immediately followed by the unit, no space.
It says 345psi
